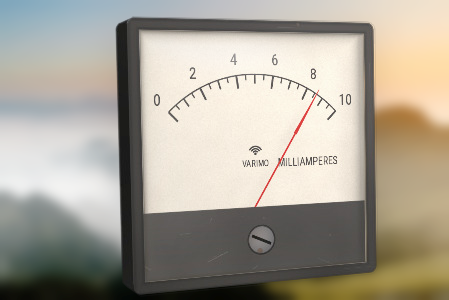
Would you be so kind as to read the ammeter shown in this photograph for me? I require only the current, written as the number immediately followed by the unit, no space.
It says 8.5mA
